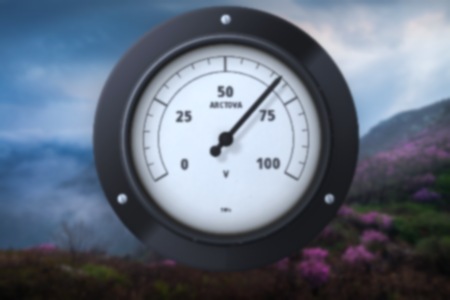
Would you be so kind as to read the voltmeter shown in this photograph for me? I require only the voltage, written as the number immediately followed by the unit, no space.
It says 67.5V
